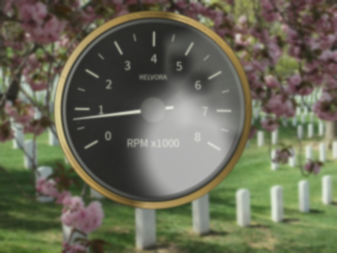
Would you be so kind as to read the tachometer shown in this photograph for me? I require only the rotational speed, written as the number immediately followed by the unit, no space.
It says 750rpm
